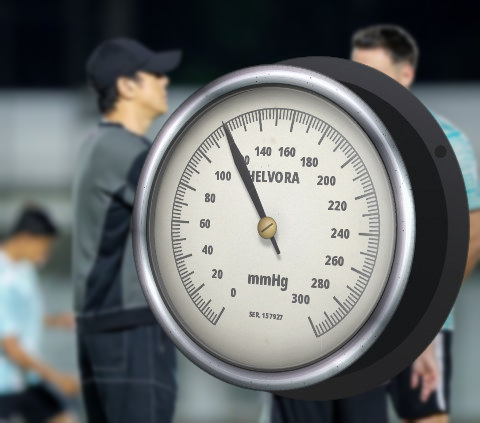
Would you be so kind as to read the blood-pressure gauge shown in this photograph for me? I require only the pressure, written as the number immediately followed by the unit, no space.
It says 120mmHg
